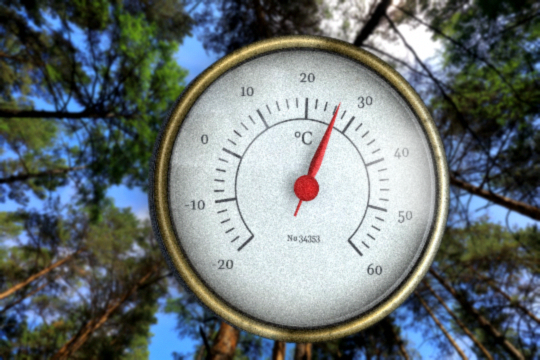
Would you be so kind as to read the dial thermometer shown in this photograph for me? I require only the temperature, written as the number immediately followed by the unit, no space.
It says 26°C
